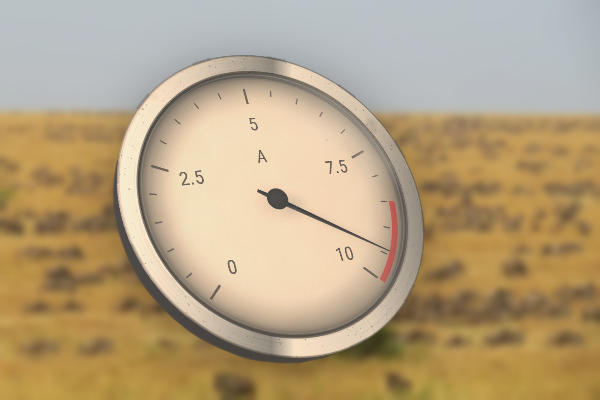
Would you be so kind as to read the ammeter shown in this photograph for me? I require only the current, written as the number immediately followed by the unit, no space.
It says 9.5A
